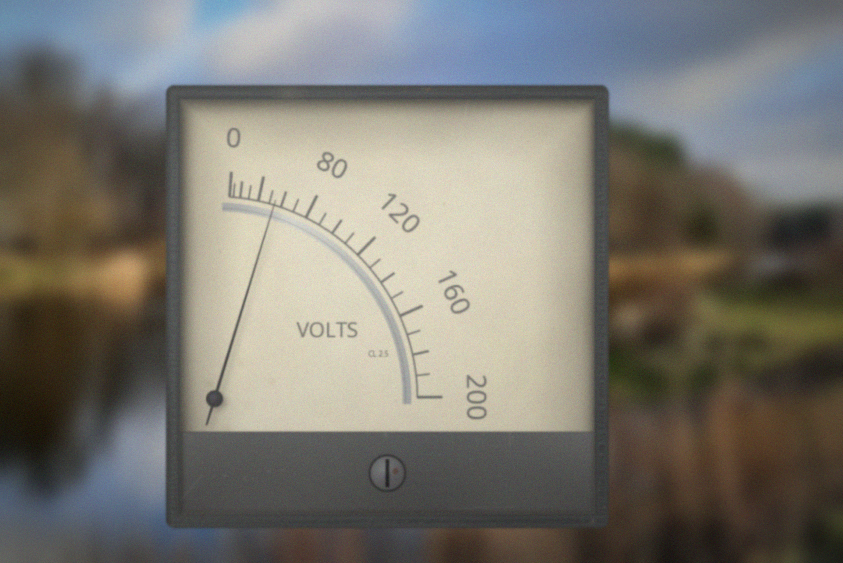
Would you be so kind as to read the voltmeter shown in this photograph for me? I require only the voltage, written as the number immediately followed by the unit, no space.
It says 55V
